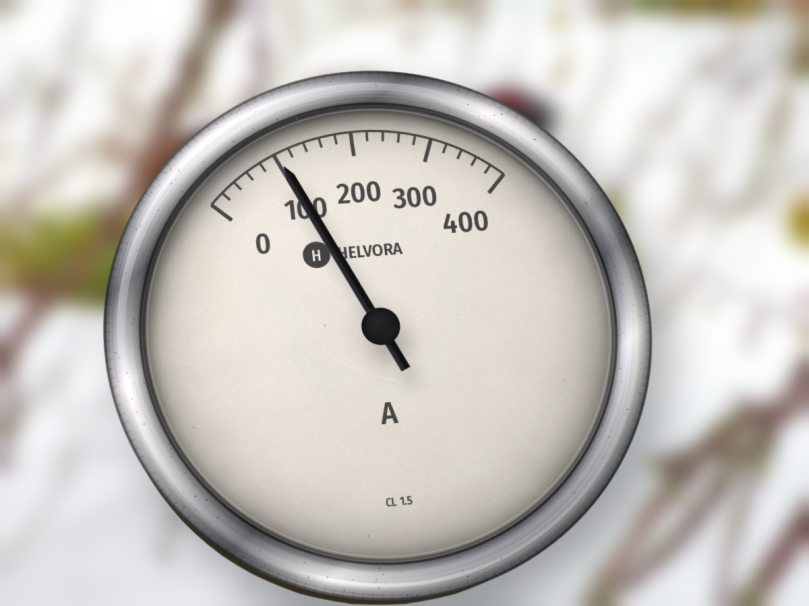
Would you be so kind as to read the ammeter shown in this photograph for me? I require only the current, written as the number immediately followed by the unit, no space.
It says 100A
